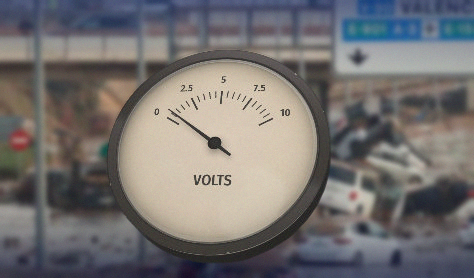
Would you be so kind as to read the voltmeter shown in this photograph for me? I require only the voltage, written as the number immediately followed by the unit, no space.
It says 0.5V
